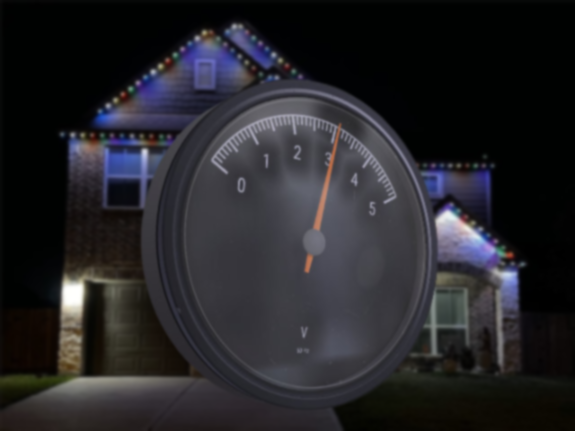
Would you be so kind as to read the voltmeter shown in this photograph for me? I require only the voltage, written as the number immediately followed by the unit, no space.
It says 3V
